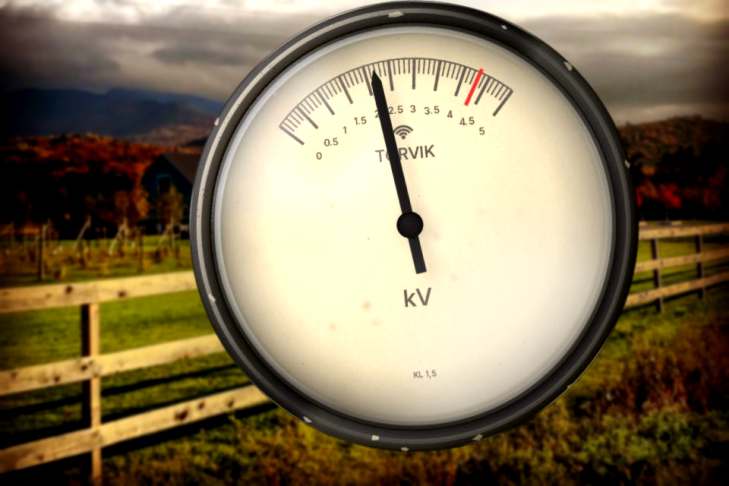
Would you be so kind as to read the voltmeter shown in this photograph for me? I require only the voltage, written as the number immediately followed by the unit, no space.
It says 2.2kV
